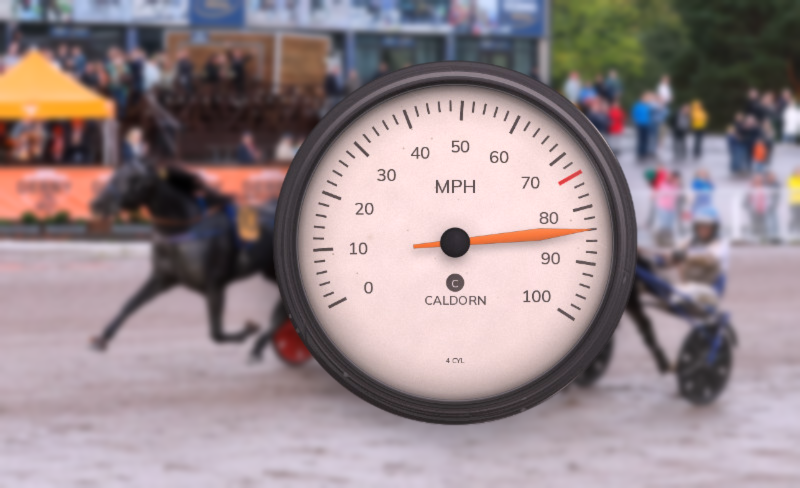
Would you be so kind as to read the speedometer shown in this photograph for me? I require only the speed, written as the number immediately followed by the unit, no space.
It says 84mph
